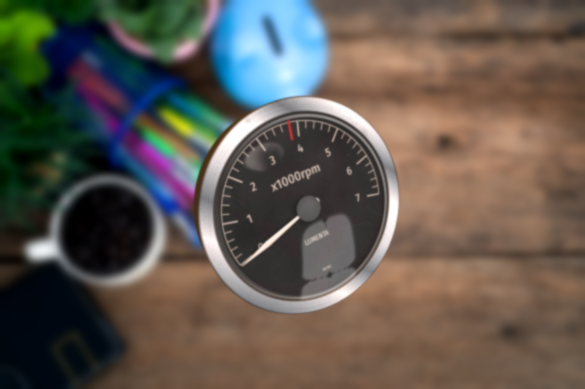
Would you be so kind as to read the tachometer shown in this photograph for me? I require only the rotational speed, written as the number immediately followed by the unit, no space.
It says 0rpm
